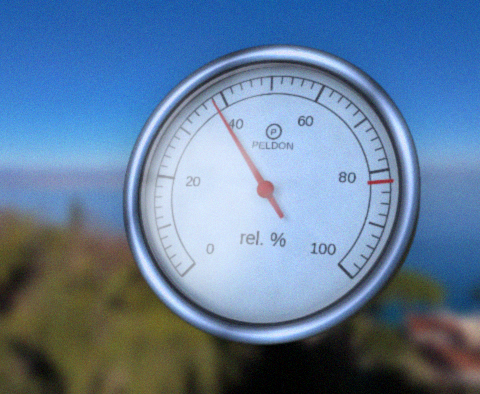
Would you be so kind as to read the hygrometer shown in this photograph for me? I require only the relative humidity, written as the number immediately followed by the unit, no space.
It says 38%
